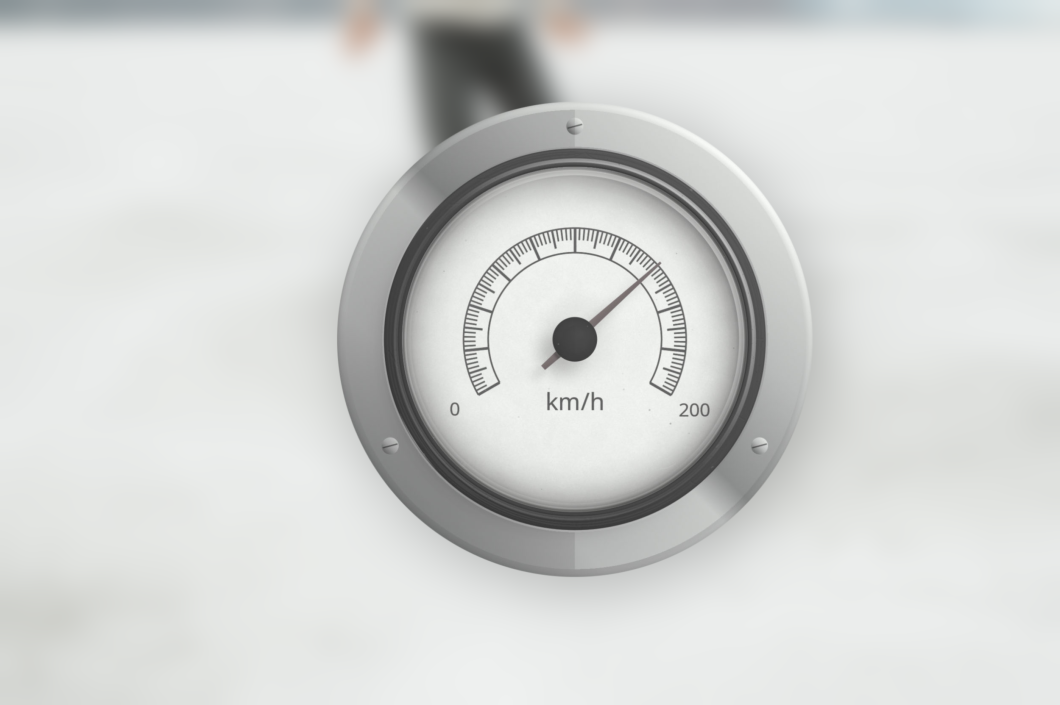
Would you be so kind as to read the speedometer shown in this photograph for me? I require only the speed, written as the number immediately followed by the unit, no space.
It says 140km/h
